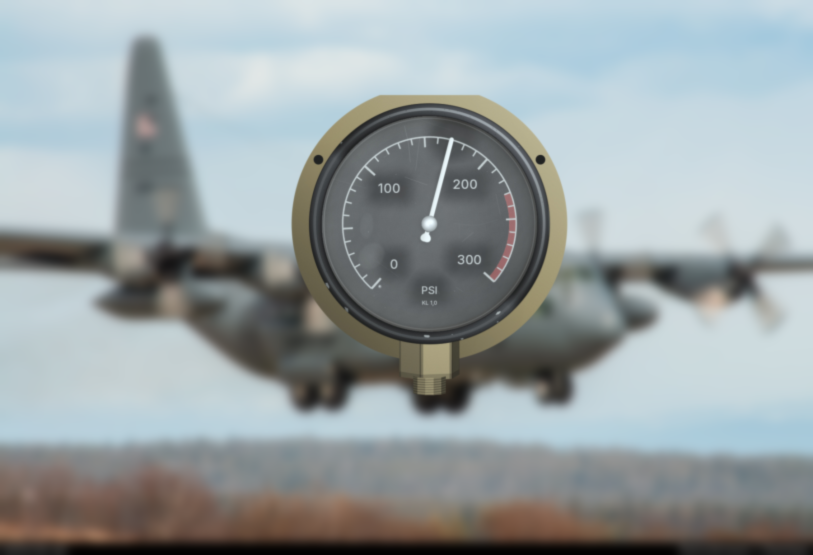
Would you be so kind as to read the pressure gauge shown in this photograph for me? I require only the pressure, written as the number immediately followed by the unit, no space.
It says 170psi
